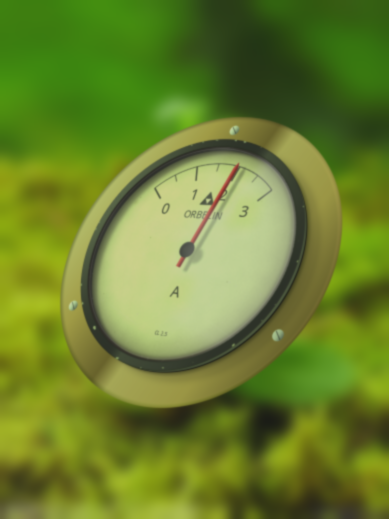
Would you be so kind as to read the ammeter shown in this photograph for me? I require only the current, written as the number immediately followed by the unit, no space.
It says 2A
